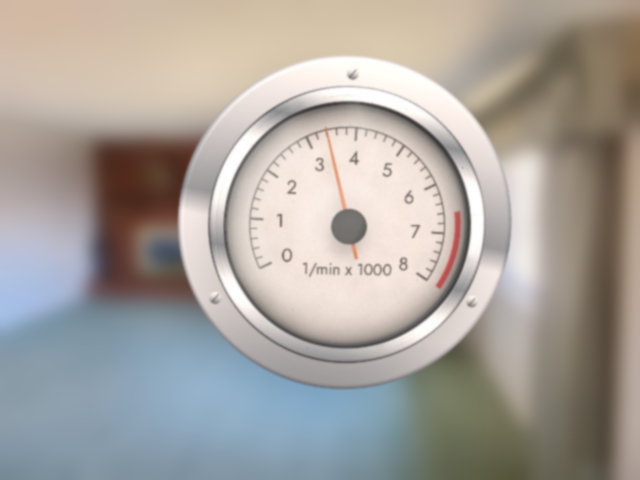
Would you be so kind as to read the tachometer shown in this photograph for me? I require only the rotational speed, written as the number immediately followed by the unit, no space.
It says 3400rpm
